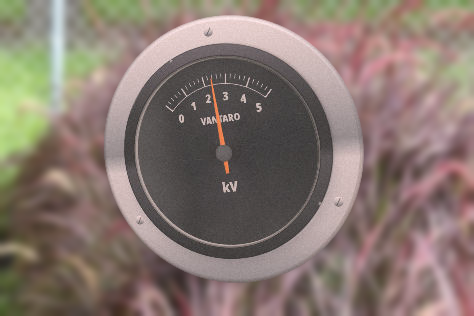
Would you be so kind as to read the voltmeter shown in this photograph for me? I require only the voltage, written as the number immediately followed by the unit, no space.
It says 2.4kV
